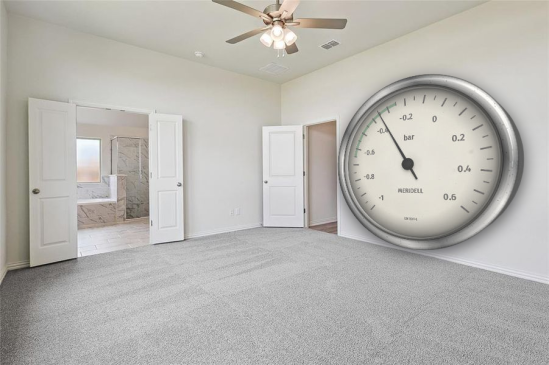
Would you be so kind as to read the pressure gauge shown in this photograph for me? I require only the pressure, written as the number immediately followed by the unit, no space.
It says -0.35bar
